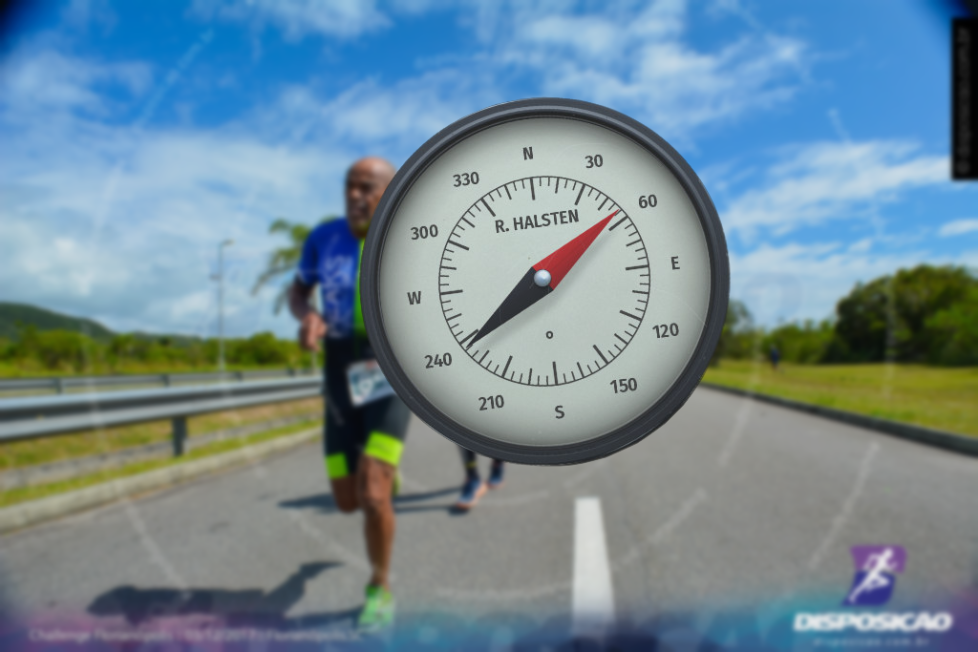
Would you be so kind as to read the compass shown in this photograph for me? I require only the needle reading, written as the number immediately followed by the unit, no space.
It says 55°
